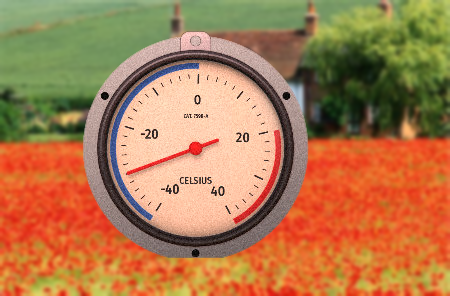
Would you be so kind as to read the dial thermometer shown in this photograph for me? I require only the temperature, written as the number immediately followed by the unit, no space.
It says -30°C
